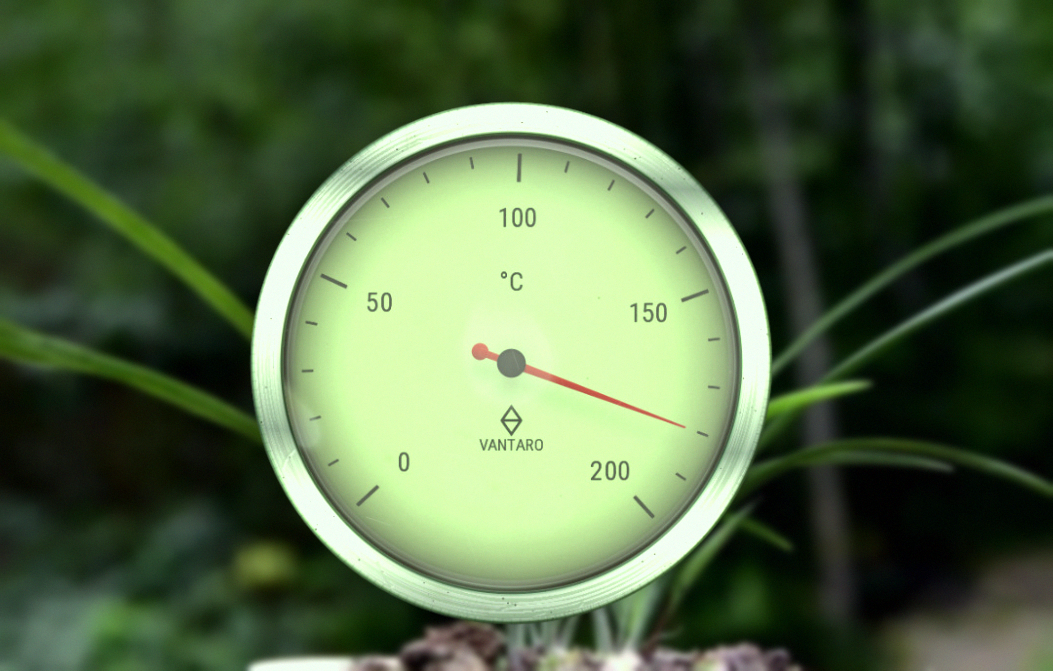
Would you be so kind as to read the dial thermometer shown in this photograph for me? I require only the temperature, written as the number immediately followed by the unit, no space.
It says 180°C
